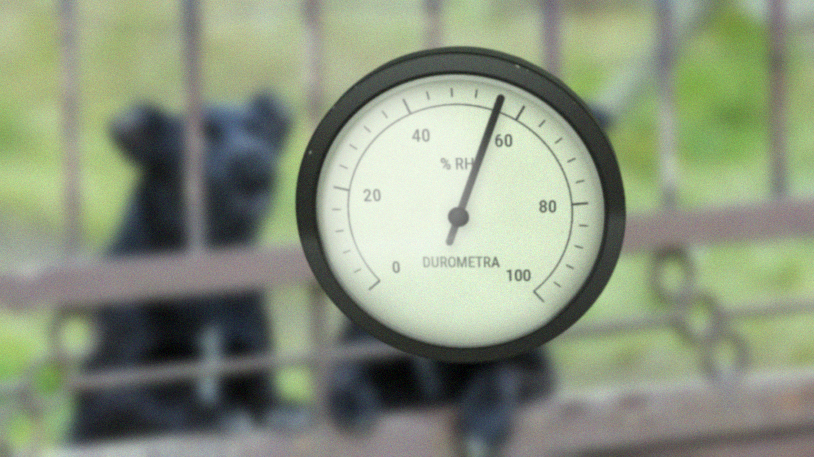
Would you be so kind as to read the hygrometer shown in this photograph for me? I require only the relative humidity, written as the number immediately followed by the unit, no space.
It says 56%
